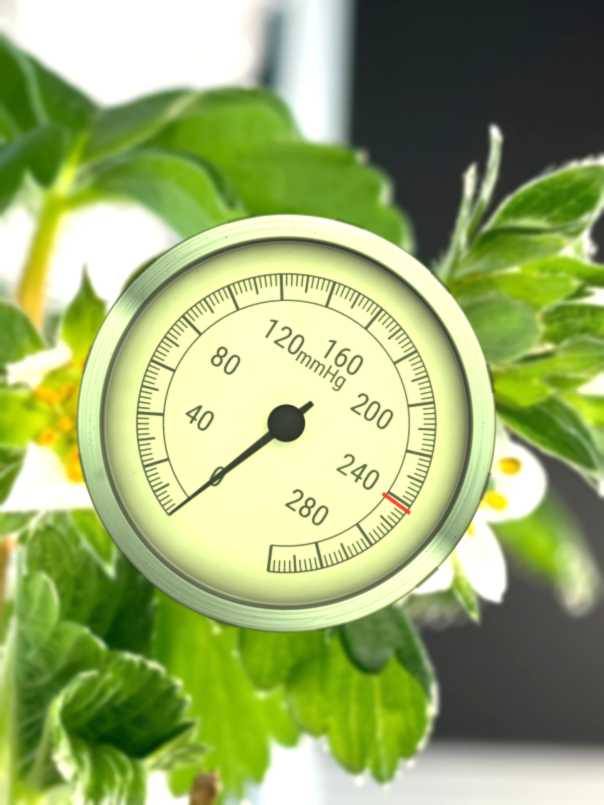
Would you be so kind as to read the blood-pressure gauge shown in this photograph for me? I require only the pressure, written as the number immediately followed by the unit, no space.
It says 0mmHg
